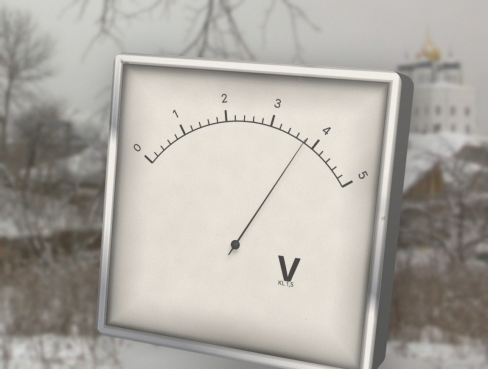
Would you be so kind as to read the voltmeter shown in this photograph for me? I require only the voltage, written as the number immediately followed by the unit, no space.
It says 3.8V
